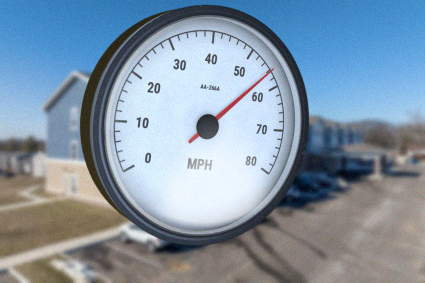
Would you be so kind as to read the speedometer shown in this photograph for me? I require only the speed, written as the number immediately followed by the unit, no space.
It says 56mph
